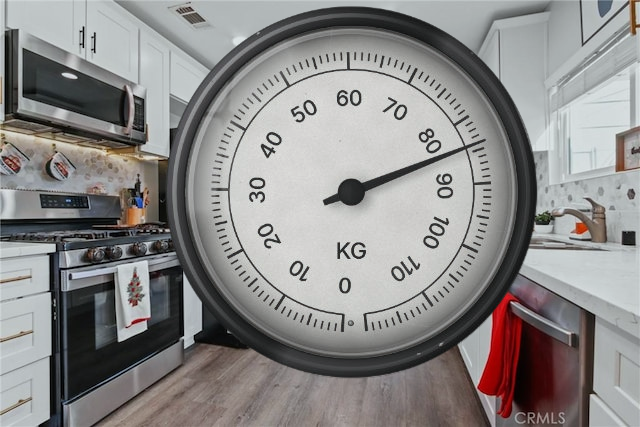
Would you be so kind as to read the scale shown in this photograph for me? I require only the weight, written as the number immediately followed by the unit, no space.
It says 84kg
